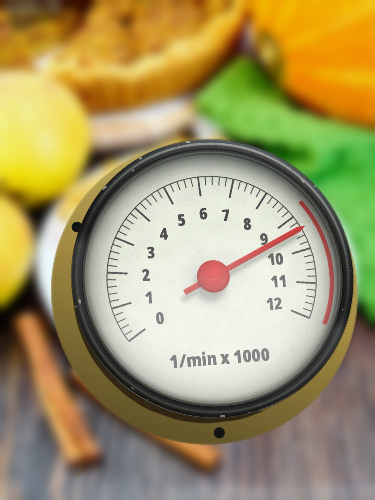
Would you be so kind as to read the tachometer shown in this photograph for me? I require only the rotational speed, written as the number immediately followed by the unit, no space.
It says 9400rpm
